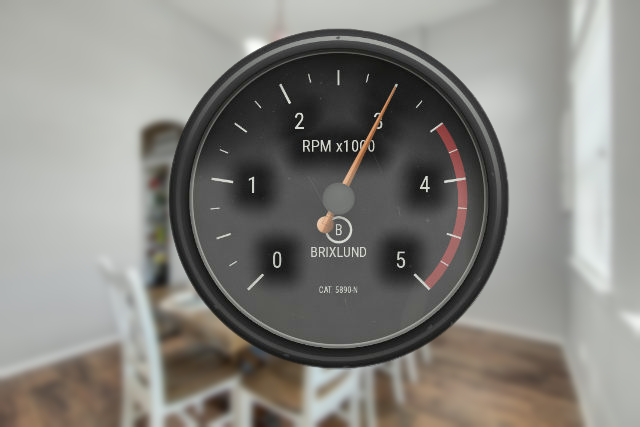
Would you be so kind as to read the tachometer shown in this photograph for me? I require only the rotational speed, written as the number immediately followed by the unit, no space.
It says 3000rpm
